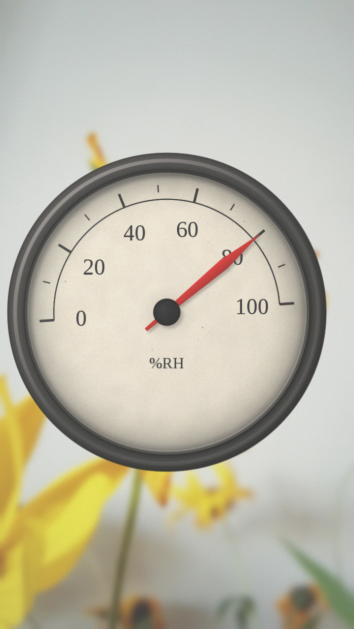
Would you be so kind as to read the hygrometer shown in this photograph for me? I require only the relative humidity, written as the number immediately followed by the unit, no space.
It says 80%
